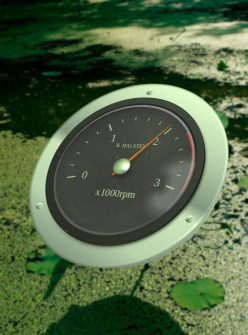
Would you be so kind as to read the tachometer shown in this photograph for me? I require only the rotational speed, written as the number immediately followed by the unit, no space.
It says 2000rpm
